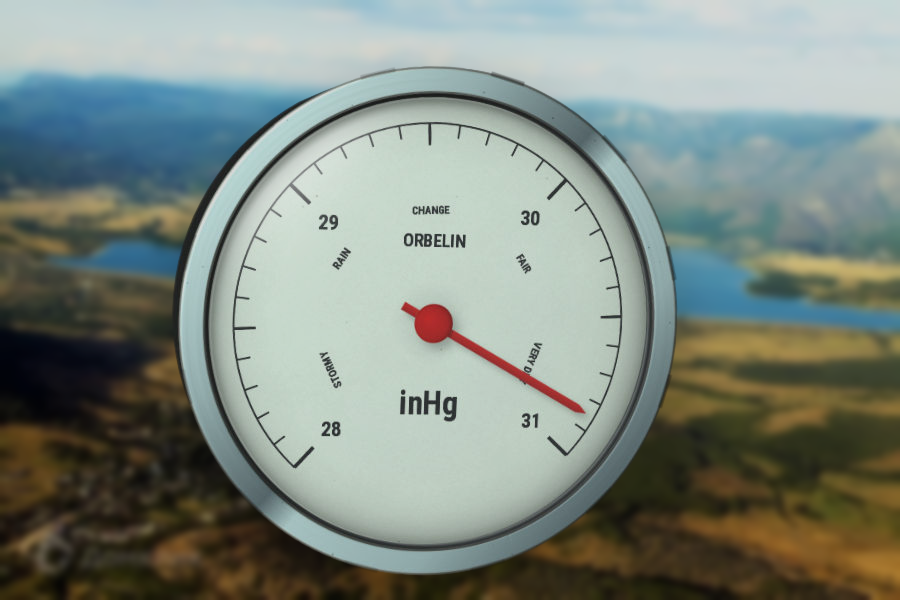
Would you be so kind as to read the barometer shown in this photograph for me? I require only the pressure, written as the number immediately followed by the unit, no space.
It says 30.85inHg
